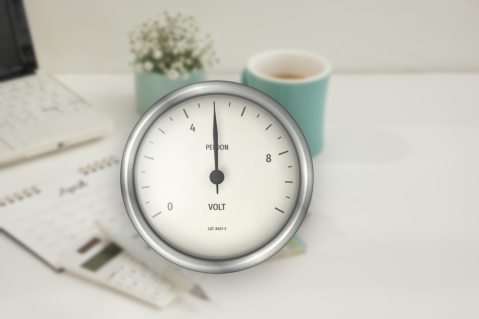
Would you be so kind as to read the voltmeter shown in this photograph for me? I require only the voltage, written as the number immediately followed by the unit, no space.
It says 5V
